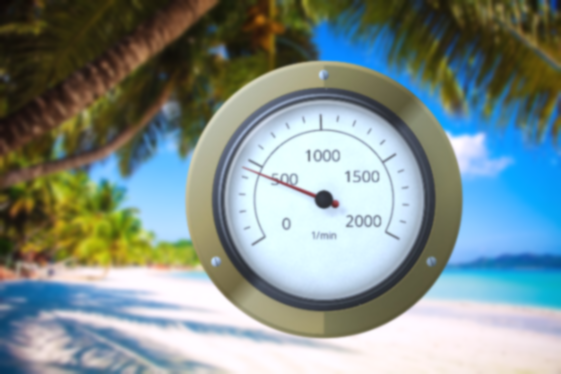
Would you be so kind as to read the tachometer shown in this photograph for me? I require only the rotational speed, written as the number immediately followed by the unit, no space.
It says 450rpm
